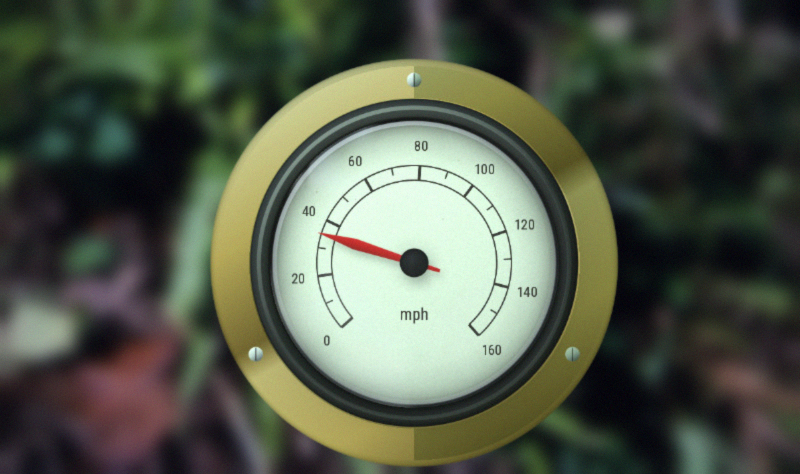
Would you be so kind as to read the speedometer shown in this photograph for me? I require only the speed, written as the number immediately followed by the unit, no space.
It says 35mph
